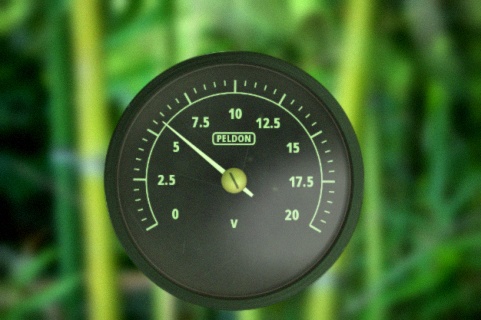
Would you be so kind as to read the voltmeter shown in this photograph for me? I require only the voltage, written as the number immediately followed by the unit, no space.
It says 5.75V
